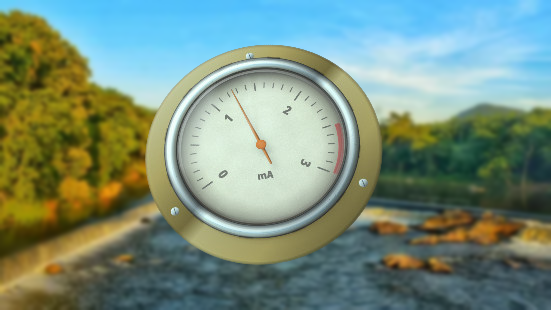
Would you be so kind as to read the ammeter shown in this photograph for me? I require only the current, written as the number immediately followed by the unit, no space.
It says 1.25mA
